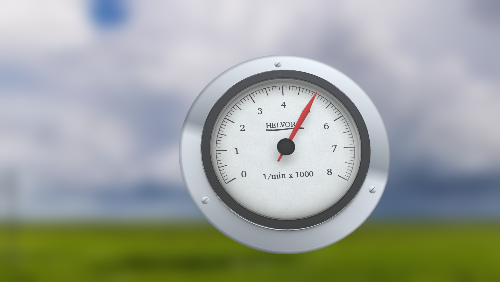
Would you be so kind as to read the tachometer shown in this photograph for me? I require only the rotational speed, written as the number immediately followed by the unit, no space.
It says 5000rpm
